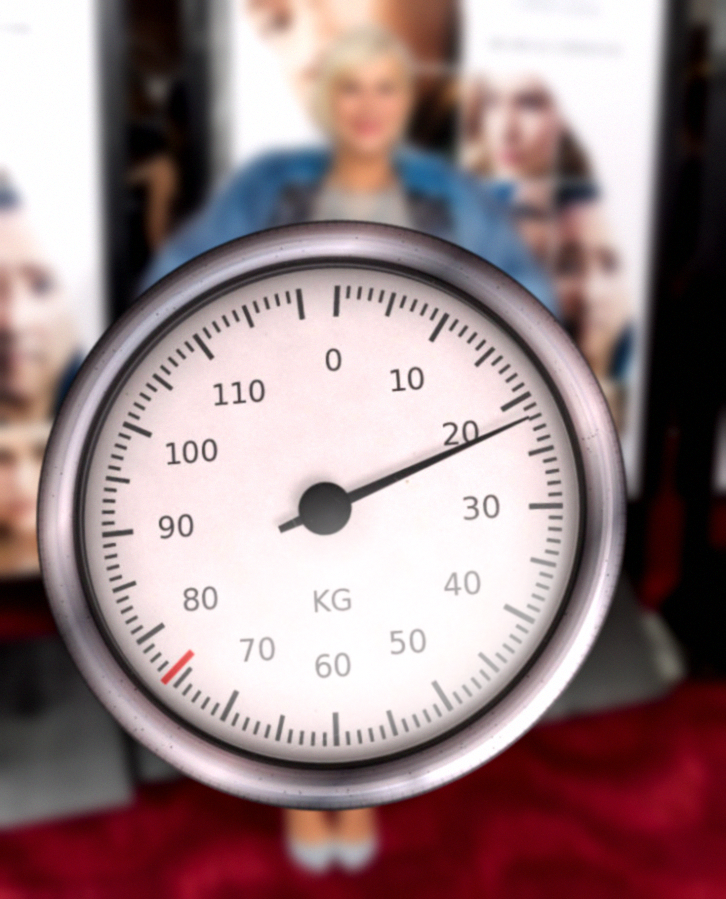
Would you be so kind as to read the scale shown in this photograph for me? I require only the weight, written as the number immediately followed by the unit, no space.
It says 22kg
